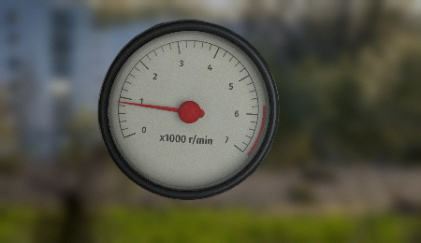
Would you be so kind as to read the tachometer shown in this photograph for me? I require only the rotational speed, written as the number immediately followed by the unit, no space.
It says 900rpm
